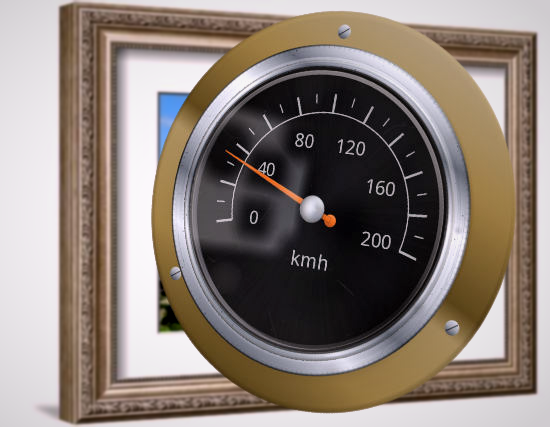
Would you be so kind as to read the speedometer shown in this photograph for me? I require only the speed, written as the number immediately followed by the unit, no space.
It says 35km/h
